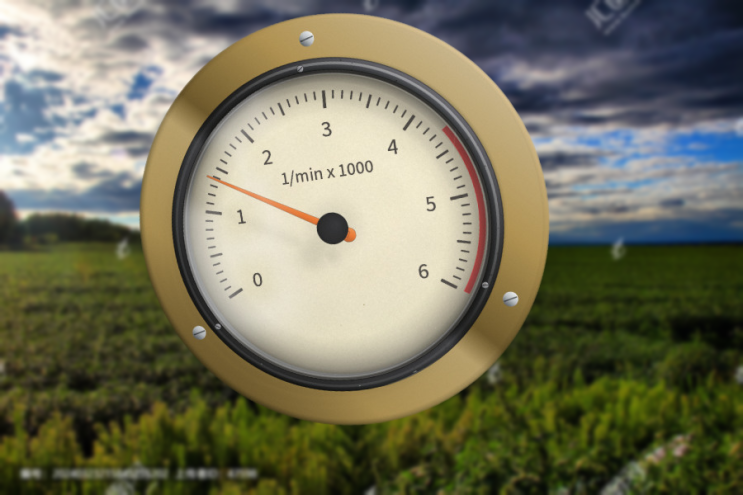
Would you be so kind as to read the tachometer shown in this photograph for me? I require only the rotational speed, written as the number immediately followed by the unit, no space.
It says 1400rpm
